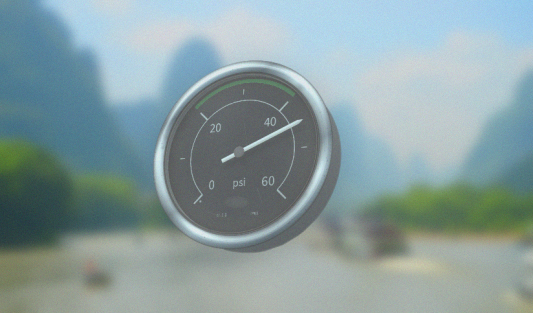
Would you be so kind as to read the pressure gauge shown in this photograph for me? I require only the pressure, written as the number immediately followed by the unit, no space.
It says 45psi
